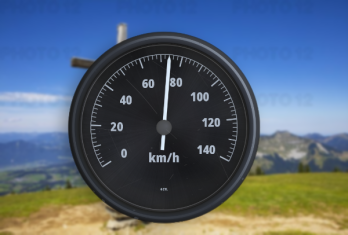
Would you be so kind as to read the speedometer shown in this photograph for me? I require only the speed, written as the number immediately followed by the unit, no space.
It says 74km/h
